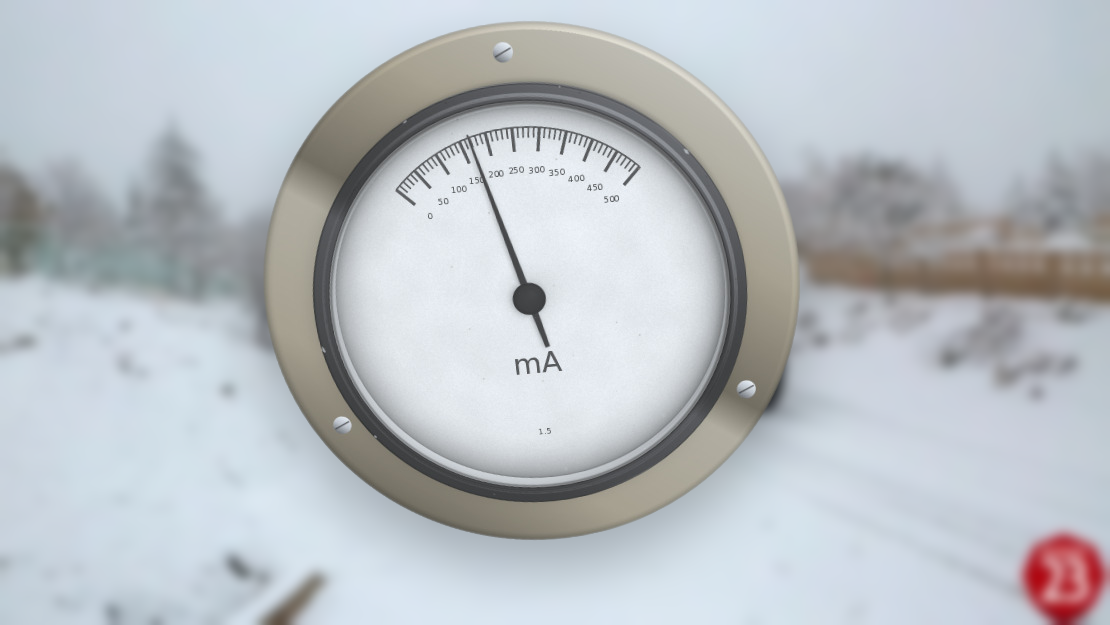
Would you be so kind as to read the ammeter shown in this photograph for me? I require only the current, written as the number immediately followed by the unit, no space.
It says 170mA
